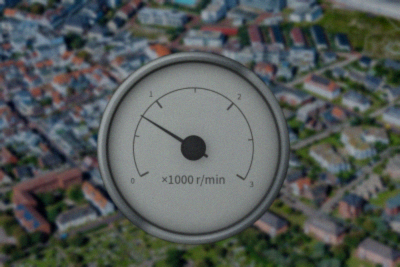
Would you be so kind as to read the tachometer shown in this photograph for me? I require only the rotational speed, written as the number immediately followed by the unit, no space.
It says 750rpm
